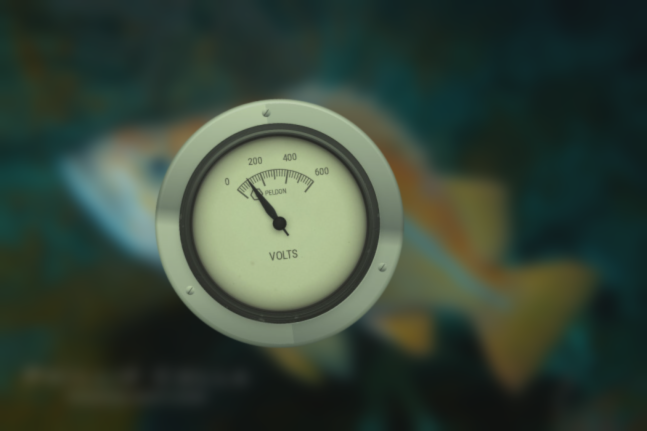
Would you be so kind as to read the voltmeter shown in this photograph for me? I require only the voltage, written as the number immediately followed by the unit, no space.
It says 100V
